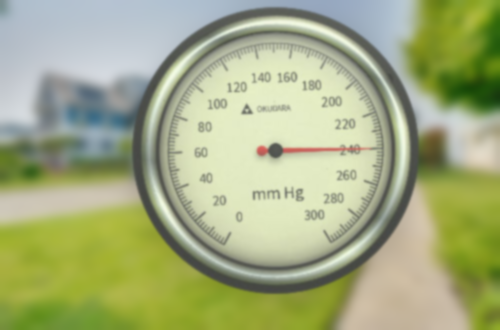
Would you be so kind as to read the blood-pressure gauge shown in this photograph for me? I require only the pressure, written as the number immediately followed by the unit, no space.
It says 240mmHg
